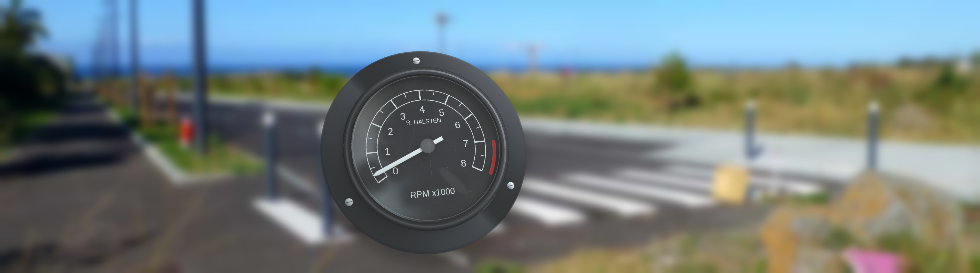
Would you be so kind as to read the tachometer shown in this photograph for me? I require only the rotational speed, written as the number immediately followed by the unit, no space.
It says 250rpm
